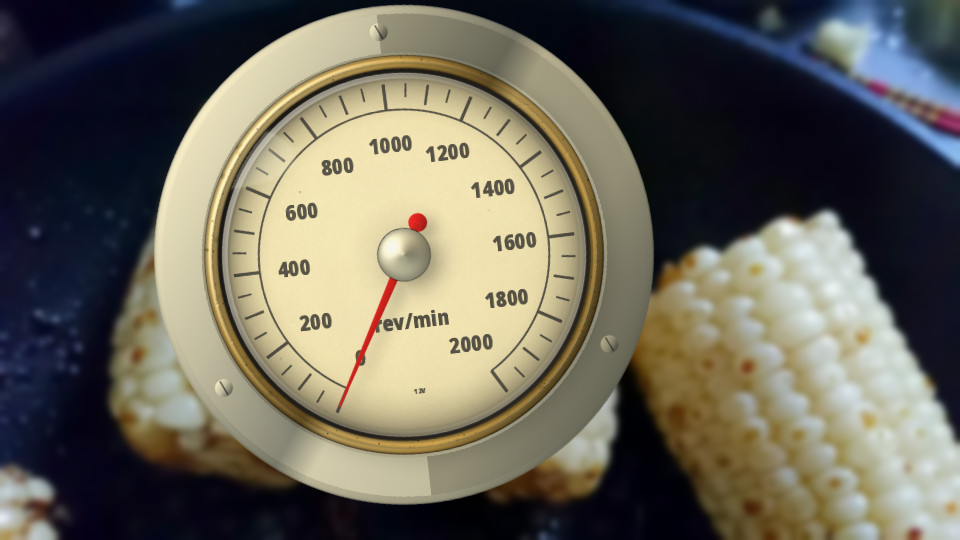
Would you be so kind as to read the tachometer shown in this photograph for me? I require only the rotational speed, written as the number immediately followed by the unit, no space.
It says 0rpm
